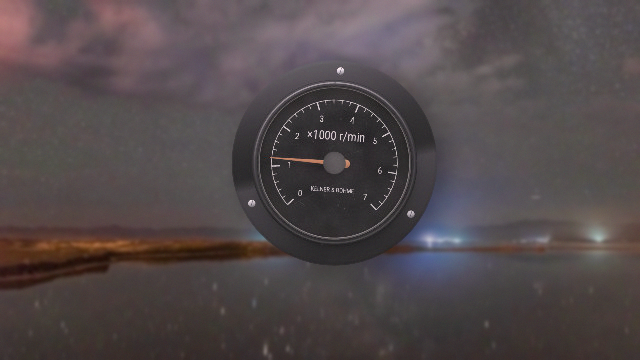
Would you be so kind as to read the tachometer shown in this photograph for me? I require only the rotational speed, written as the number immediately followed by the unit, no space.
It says 1200rpm
